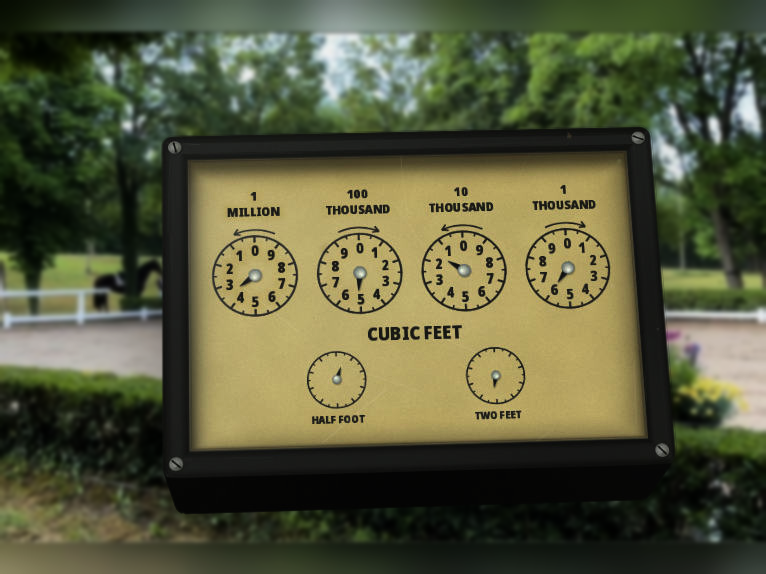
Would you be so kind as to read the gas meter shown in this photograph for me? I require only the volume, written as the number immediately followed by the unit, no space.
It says 351600ft³
